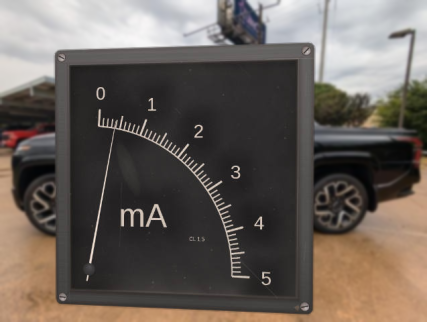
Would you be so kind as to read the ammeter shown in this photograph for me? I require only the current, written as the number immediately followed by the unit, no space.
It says 0.4mA
